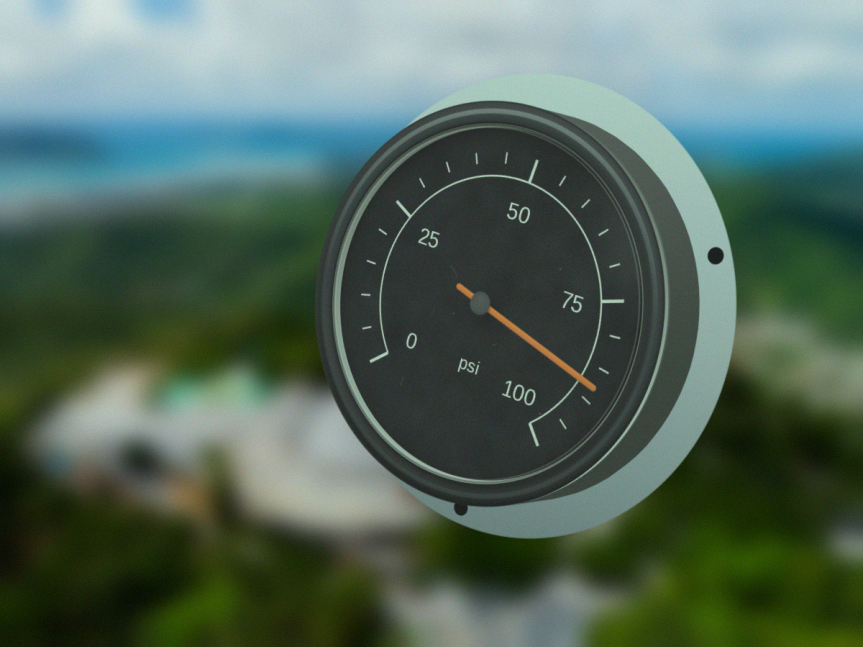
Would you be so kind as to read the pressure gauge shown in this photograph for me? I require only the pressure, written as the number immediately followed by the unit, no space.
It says 87.5psi
